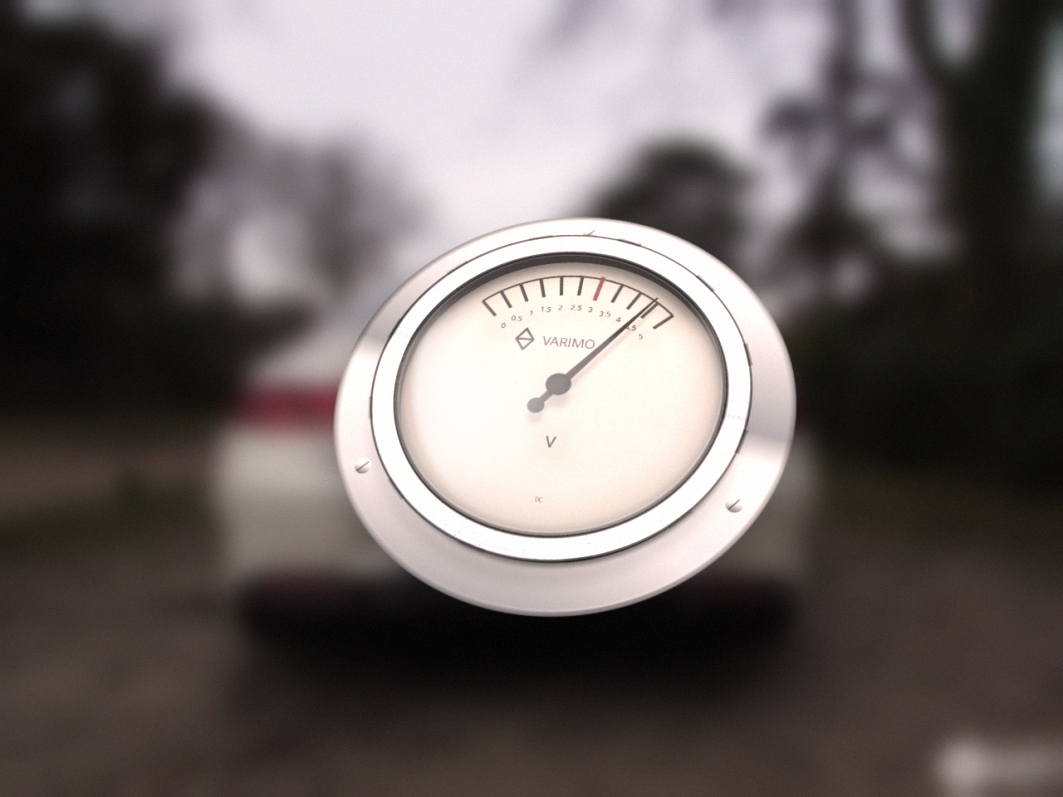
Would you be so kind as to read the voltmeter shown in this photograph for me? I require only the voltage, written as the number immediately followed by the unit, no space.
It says 4.5V
